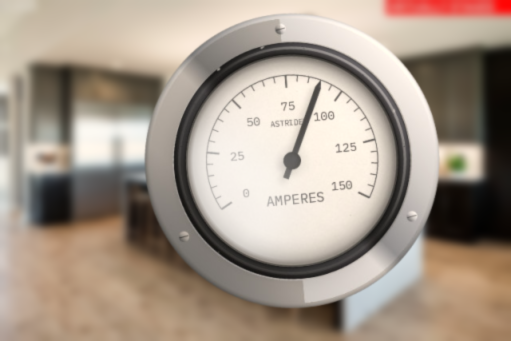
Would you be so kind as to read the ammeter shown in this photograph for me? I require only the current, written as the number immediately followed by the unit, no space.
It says 90A
